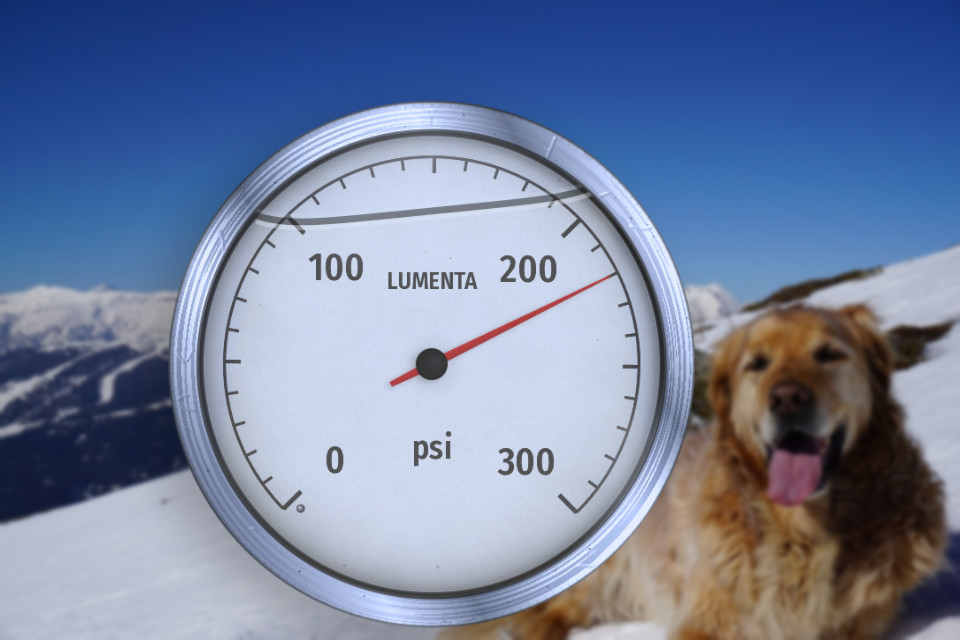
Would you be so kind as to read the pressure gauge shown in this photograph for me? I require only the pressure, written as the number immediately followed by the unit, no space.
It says 220psi
